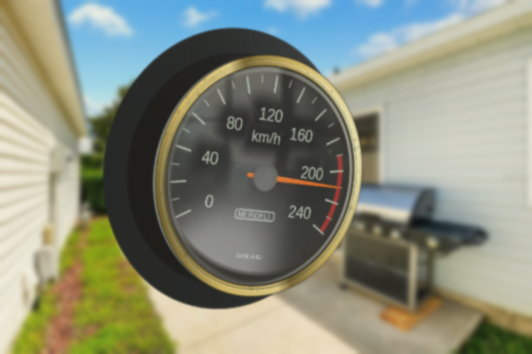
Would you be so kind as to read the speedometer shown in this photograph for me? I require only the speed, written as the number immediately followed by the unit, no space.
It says 210km/h
